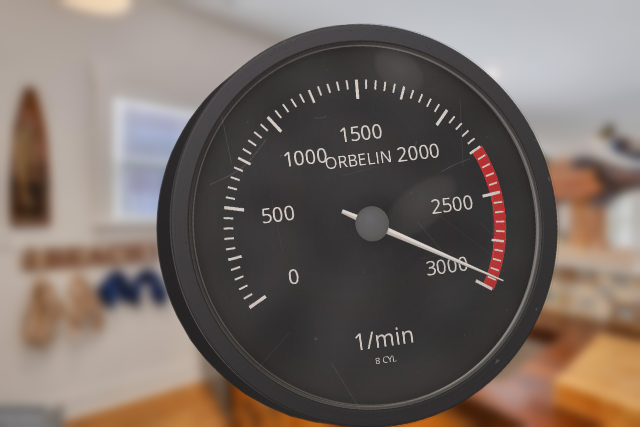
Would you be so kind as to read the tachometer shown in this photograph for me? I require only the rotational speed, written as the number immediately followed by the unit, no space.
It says 2950rpm
